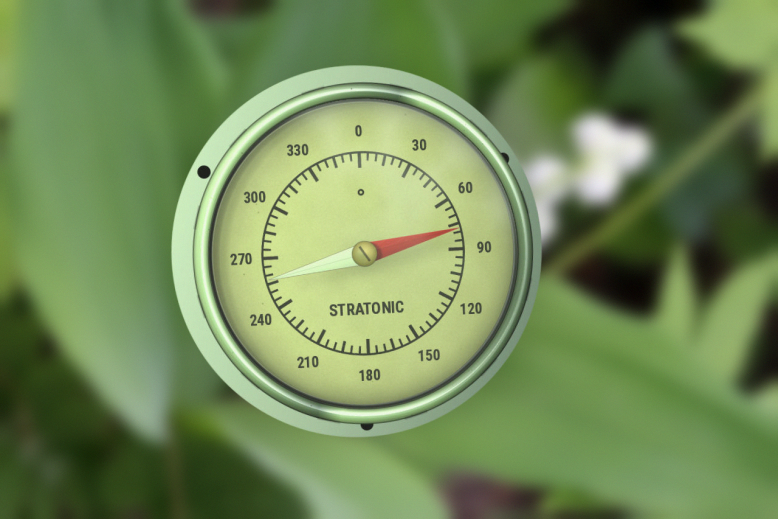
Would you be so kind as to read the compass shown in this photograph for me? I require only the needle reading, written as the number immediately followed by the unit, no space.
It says 77.5°
